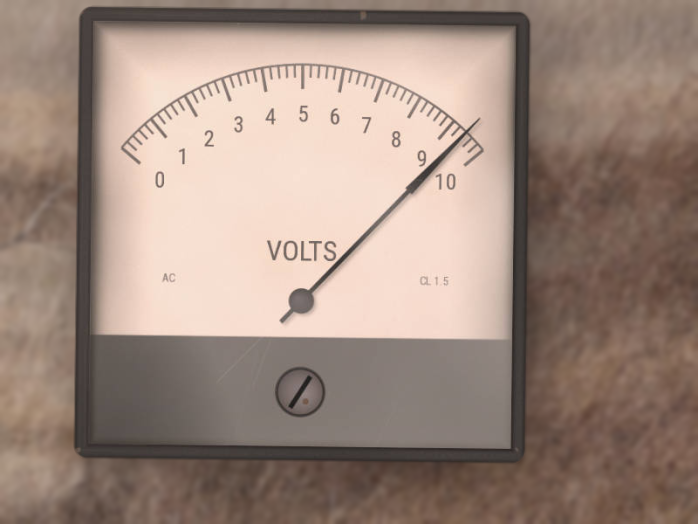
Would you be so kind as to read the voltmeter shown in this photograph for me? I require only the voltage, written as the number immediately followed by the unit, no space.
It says 9.4V
